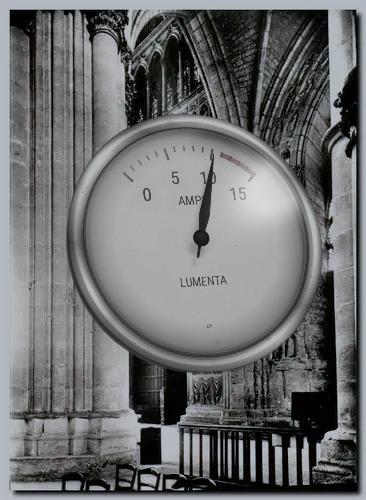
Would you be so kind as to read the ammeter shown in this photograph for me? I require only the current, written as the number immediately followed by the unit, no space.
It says 10A
